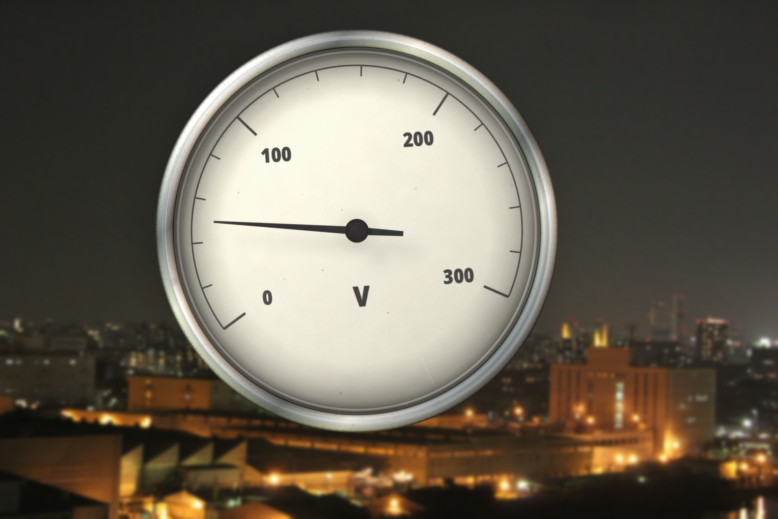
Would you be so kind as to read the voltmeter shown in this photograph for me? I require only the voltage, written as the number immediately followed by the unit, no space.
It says 50V
